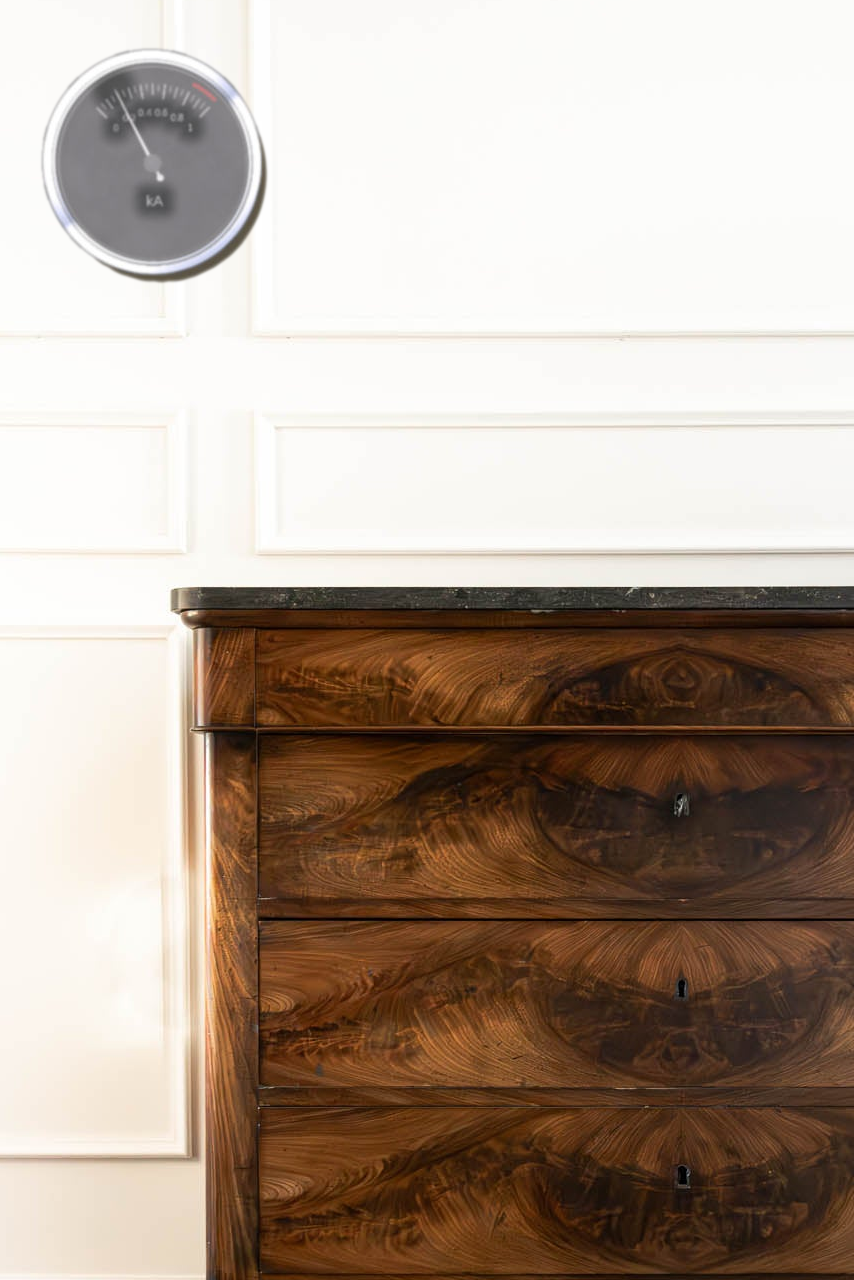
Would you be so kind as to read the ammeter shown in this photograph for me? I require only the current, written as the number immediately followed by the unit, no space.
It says 0.2kA
